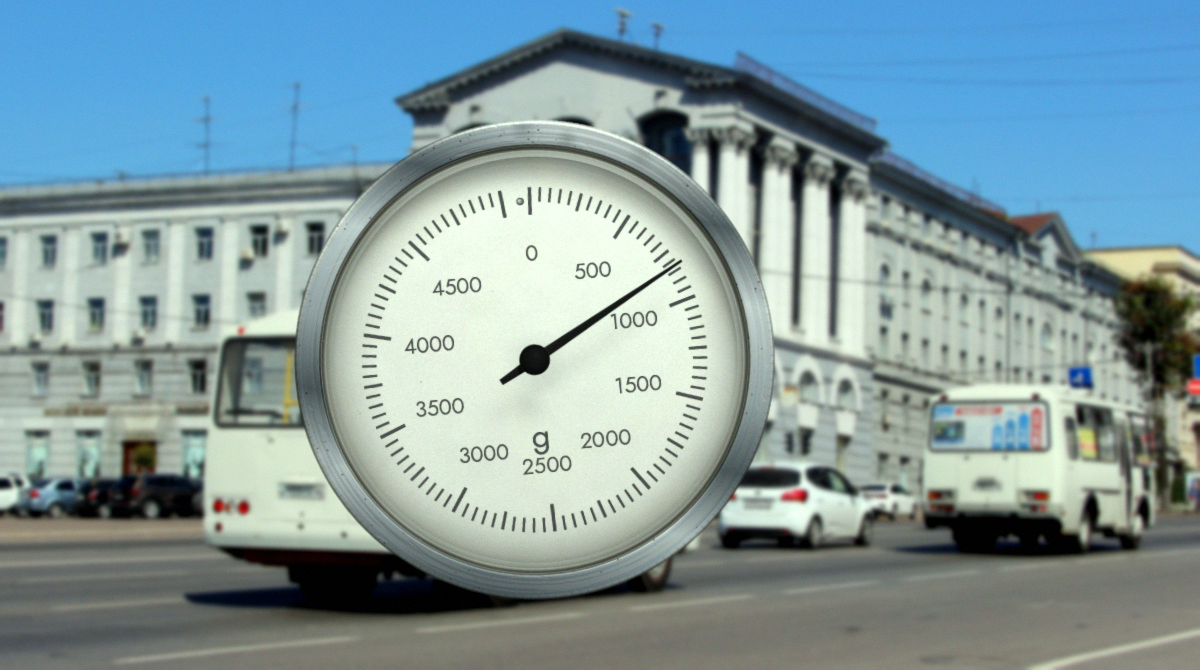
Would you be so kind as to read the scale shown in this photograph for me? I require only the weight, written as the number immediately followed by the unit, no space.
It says 825g
